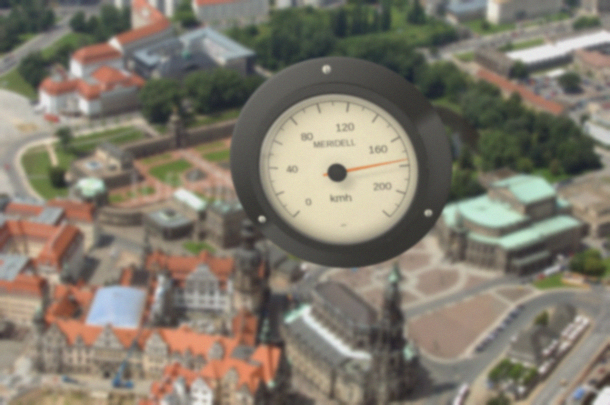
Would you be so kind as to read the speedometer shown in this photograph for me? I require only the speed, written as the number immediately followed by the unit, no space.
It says 175km/h
